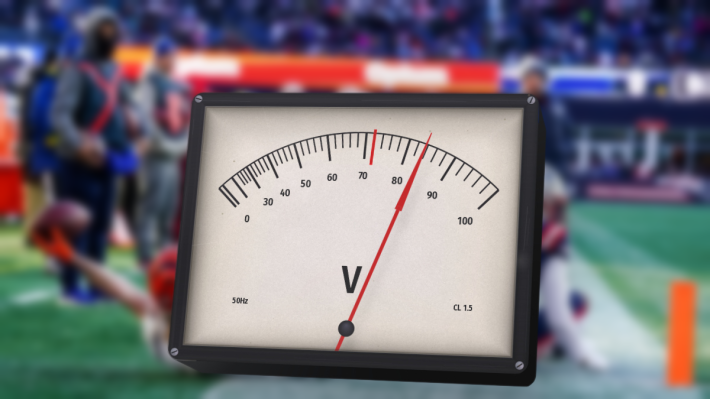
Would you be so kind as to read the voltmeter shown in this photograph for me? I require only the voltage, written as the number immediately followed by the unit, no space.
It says 84V
